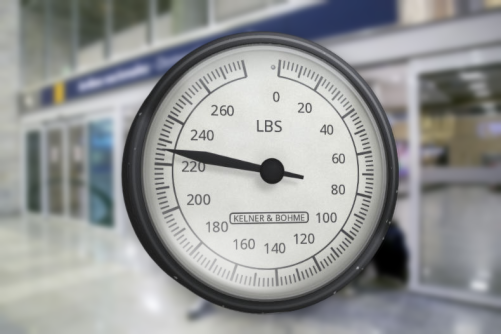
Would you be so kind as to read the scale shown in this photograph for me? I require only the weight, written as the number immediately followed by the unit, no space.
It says 226lb
